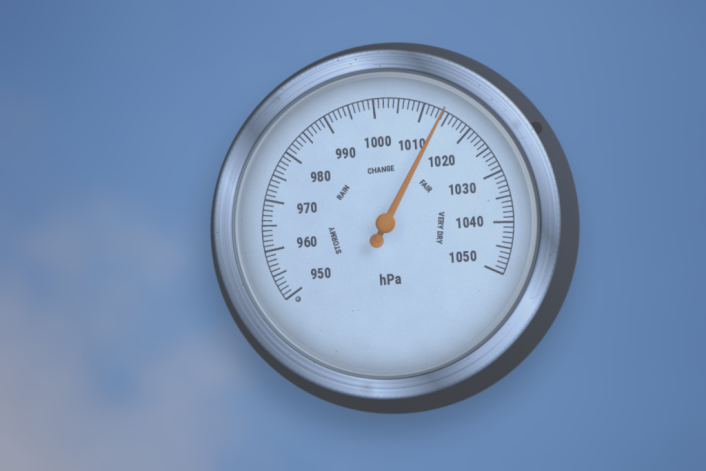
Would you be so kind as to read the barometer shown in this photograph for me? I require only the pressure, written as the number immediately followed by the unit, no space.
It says 1014hPa
